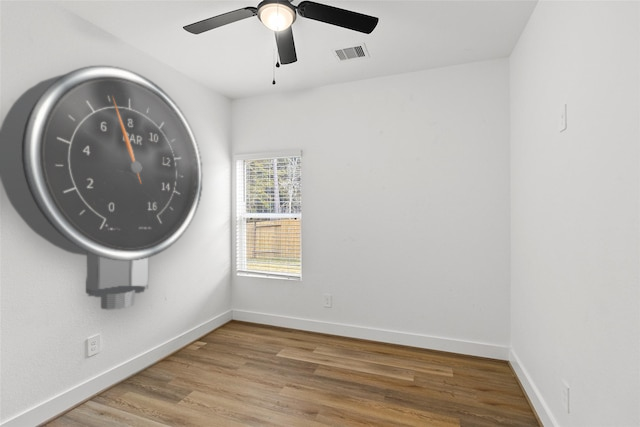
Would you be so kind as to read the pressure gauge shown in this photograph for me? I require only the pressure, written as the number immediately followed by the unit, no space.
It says 7bar
